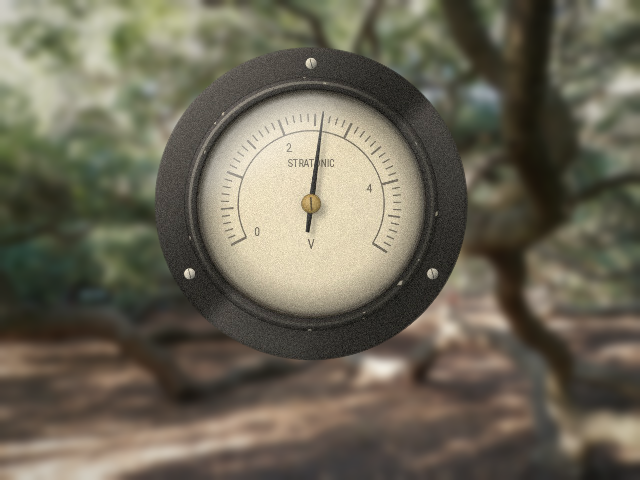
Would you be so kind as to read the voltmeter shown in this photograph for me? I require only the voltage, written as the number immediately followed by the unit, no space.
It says 2.6V
